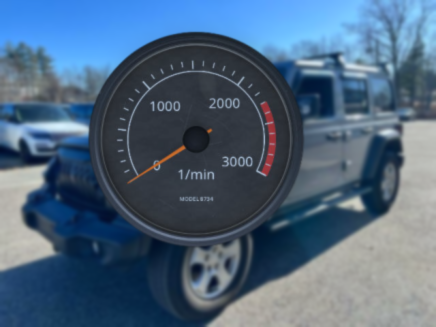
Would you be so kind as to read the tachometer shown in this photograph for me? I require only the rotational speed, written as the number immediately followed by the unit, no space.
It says 0rpm
